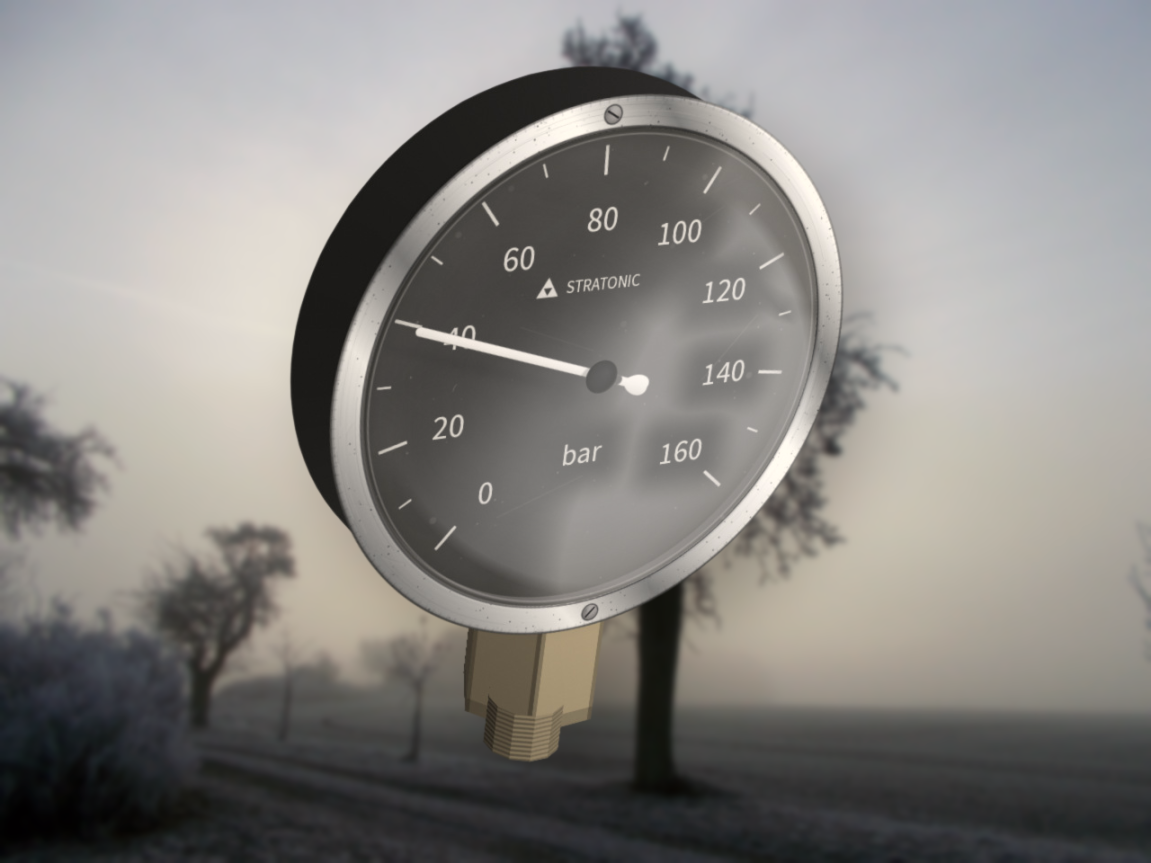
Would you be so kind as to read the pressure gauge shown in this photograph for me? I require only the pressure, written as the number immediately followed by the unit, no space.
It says 40bar
